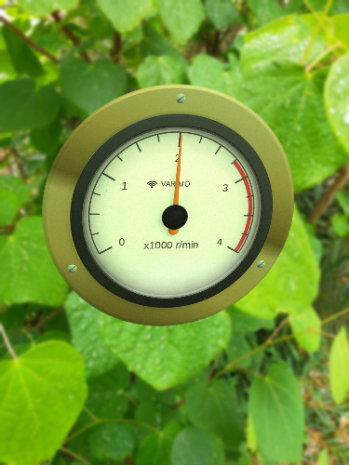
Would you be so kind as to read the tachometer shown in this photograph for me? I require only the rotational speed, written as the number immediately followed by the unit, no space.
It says 2000rpm
